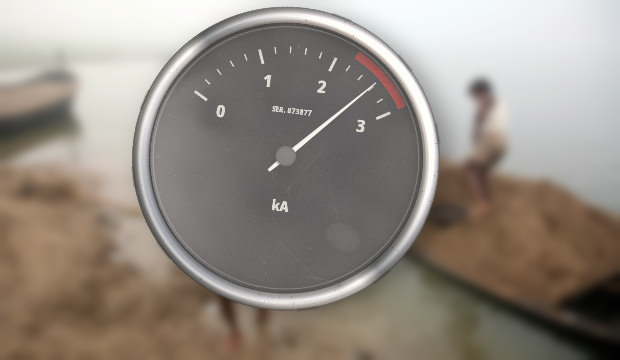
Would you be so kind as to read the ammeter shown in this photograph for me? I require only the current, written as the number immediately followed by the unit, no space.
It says 2.6kA
